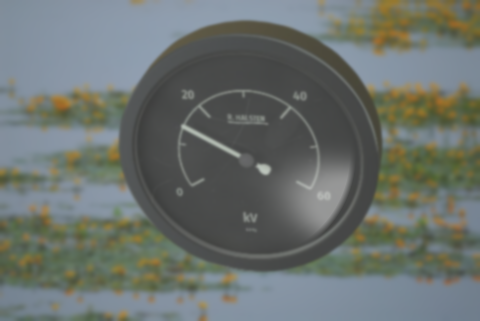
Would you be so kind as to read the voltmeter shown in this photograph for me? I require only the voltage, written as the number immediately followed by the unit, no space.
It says 15kV
